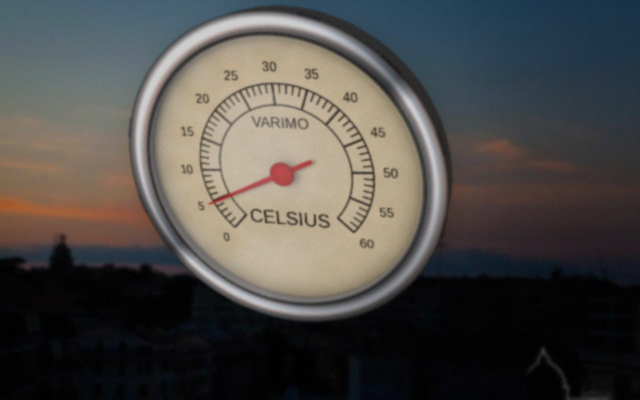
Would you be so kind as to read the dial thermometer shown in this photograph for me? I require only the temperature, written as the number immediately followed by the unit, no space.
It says 5°C
